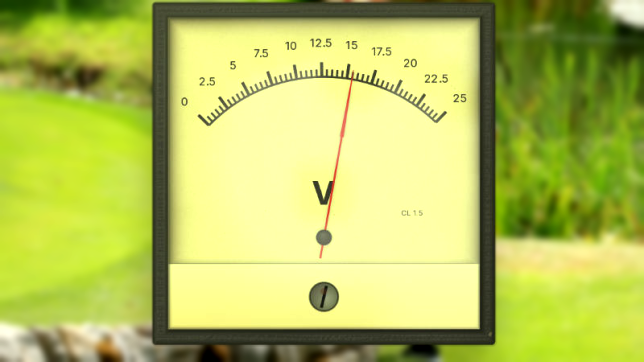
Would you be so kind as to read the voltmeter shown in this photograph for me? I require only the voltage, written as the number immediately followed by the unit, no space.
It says 15.5V
